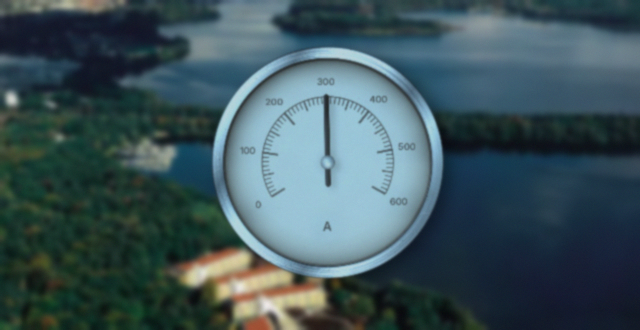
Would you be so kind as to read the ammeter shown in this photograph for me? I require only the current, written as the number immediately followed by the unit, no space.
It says 300A
